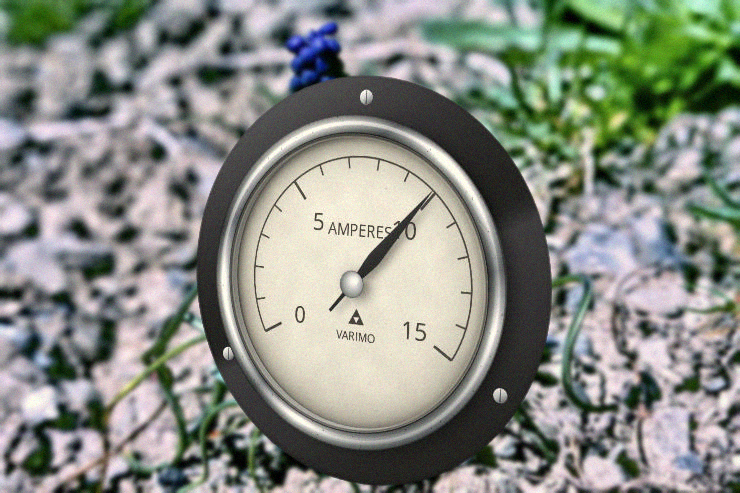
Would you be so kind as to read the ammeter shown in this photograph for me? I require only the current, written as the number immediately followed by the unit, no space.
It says 10A
